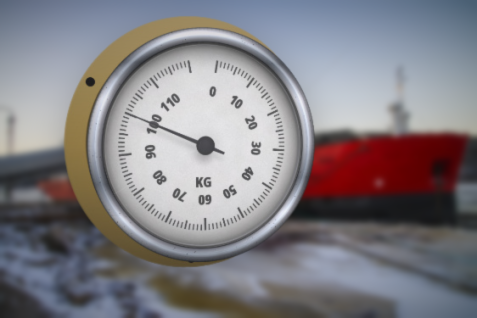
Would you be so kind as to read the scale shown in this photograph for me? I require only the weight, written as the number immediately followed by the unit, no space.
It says 100kg
